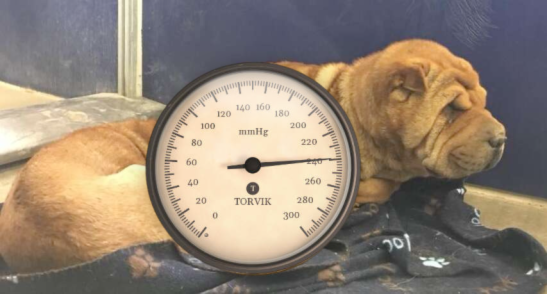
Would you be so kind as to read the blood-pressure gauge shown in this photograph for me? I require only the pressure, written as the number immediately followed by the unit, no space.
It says 240mmHg
